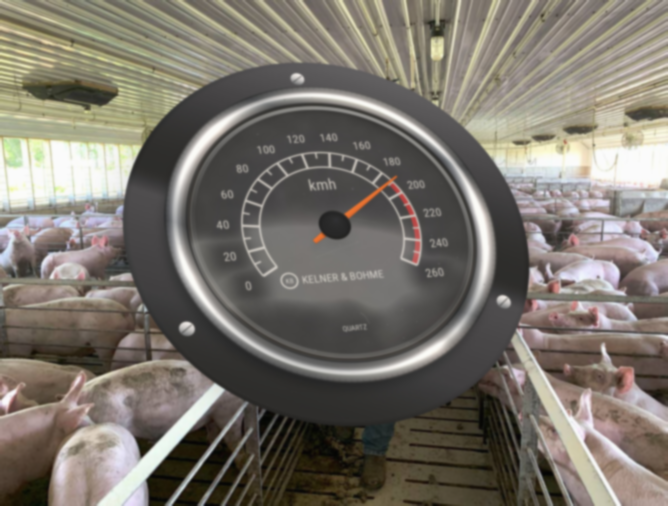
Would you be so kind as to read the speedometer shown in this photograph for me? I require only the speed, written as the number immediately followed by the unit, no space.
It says 190km/h
